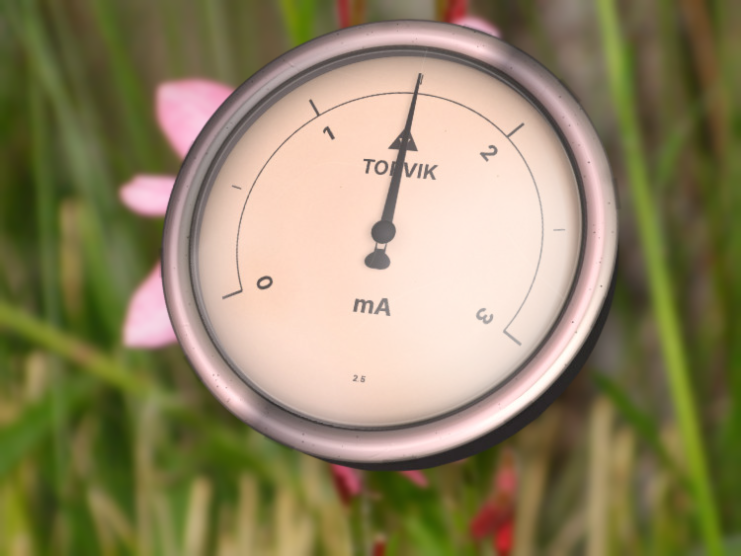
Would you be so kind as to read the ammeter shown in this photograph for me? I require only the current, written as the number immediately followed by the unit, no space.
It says 1.5mA
